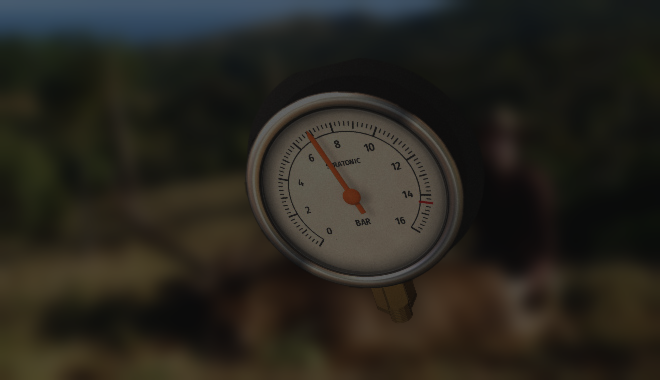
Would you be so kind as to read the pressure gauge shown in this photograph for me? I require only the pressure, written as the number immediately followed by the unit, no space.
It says 7bar
